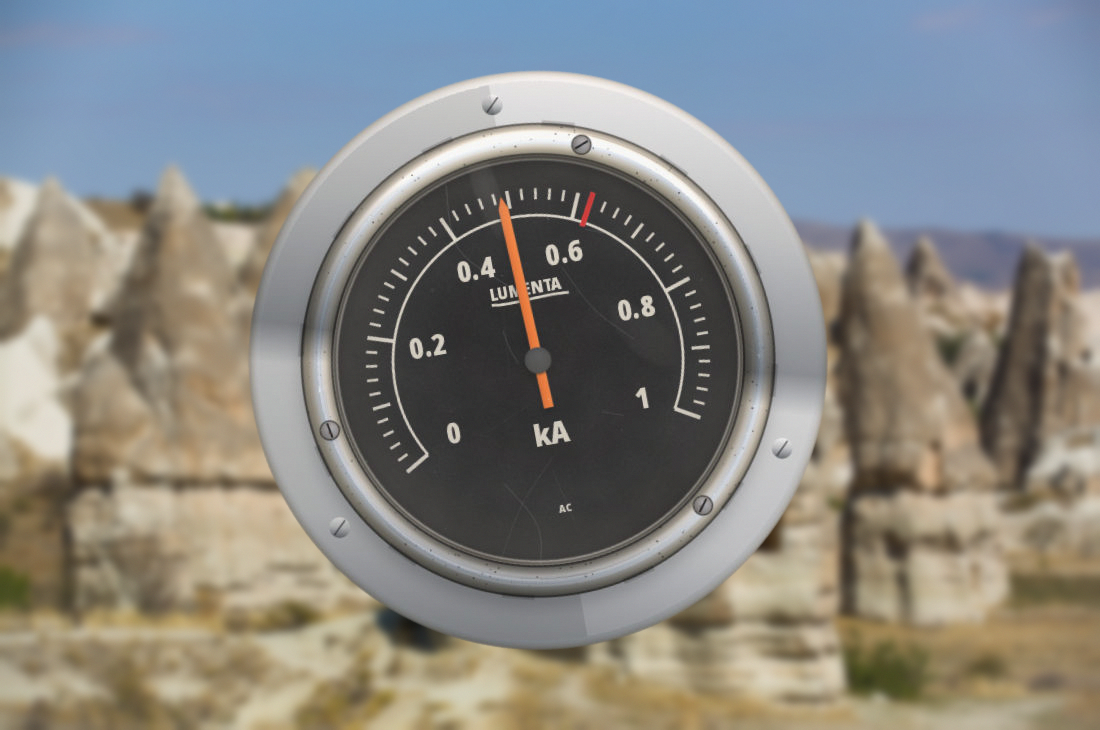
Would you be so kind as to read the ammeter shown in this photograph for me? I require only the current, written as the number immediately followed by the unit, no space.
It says 0.49kA
